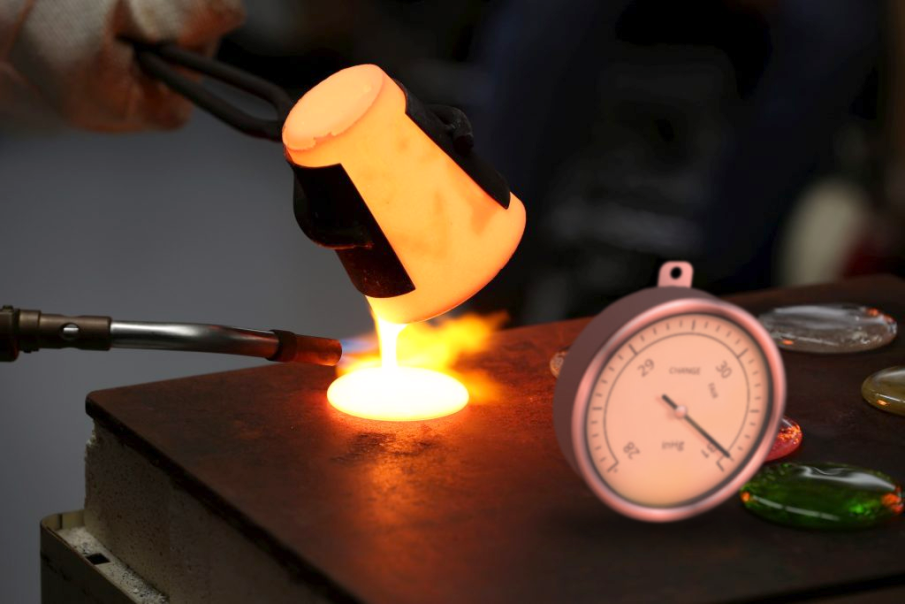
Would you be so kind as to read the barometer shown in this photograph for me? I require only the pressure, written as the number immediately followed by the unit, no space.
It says 30.9inHg
